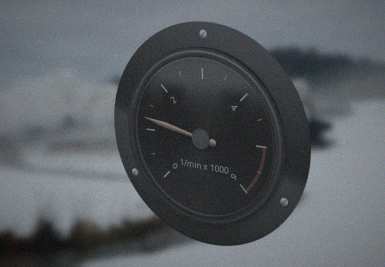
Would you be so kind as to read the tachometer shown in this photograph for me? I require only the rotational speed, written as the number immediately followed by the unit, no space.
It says 1250rpm
